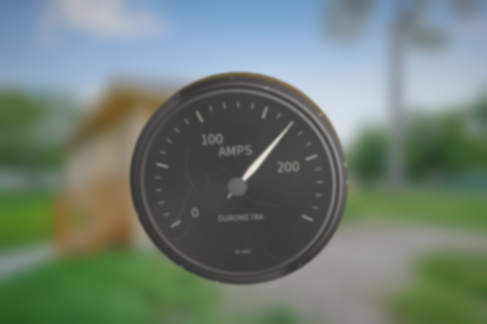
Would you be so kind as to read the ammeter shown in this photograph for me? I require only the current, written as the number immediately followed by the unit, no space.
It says 170A
